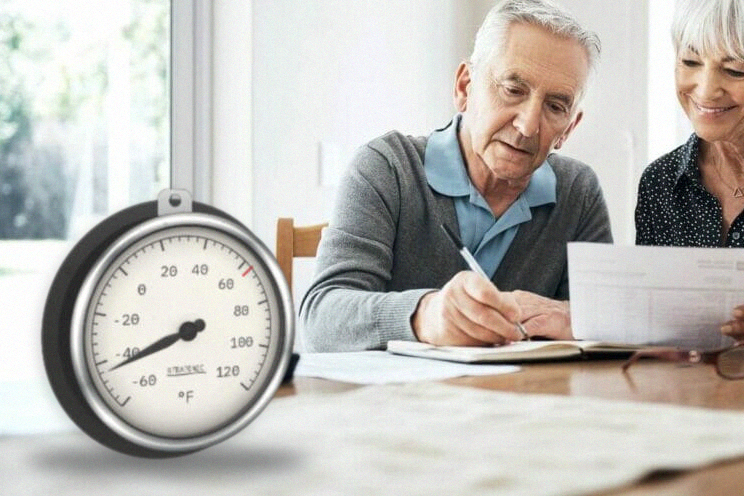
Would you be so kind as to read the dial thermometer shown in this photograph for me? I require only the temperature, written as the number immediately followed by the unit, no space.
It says -44°F
